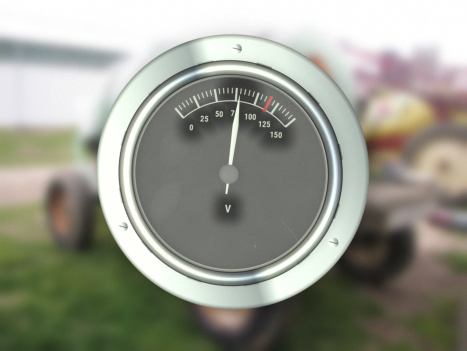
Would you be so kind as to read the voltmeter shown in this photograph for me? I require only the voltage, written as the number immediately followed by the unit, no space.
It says 80V
